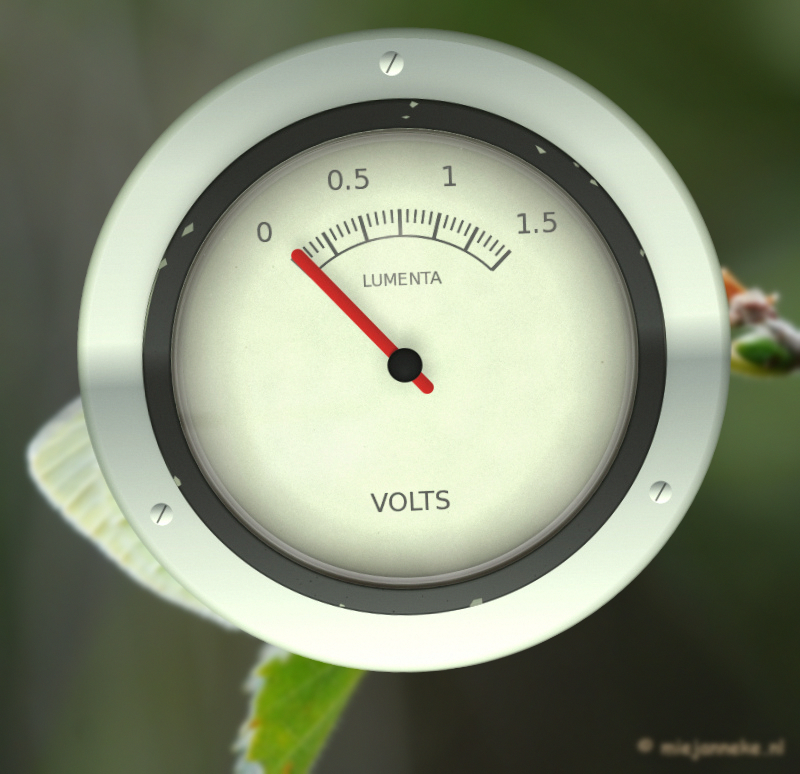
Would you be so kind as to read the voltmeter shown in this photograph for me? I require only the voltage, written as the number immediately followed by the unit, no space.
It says 0.05V
